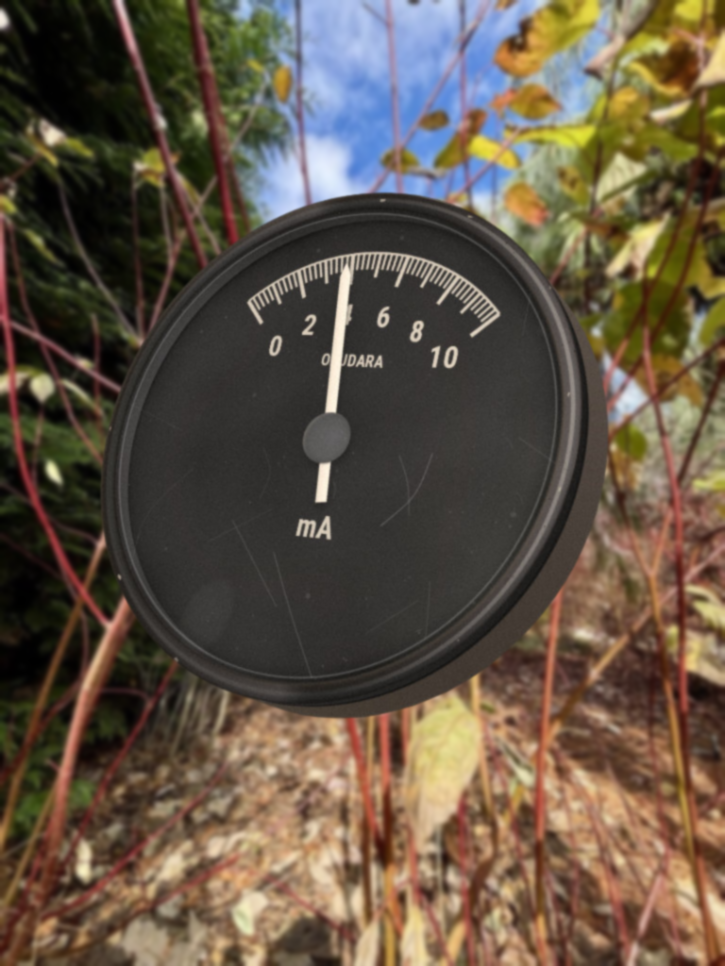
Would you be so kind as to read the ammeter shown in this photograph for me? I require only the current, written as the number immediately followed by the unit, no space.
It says 4mA
